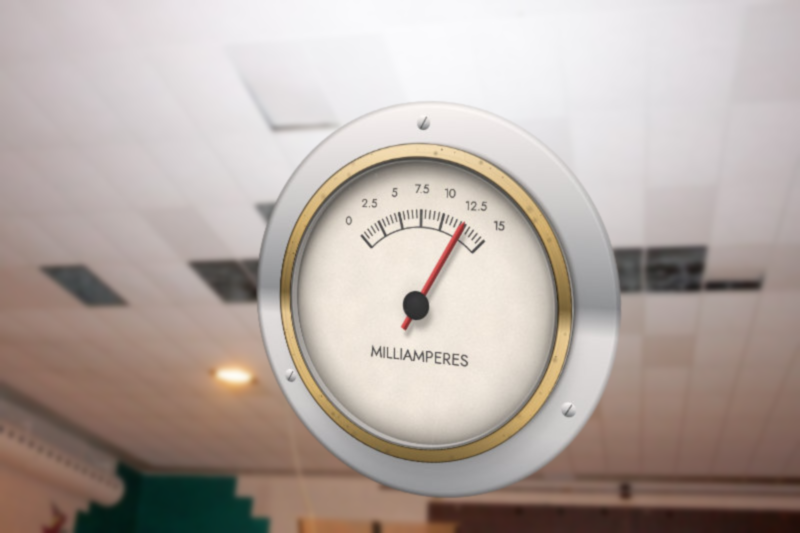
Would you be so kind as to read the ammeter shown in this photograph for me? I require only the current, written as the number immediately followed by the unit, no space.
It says 12.5mA
